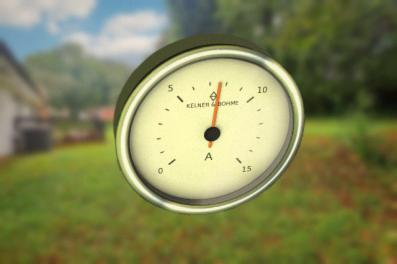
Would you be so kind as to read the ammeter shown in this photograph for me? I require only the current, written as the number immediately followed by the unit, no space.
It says 7.5A
